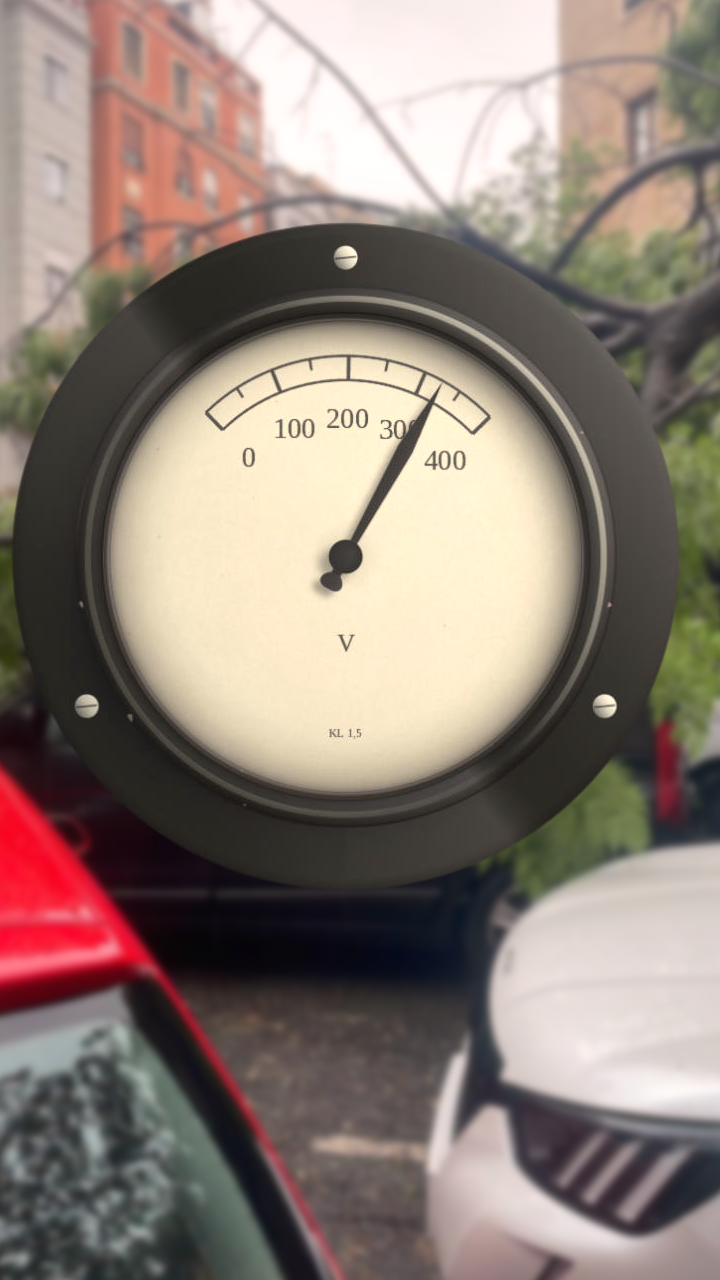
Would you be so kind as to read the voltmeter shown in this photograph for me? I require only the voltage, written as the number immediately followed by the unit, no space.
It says 325V
